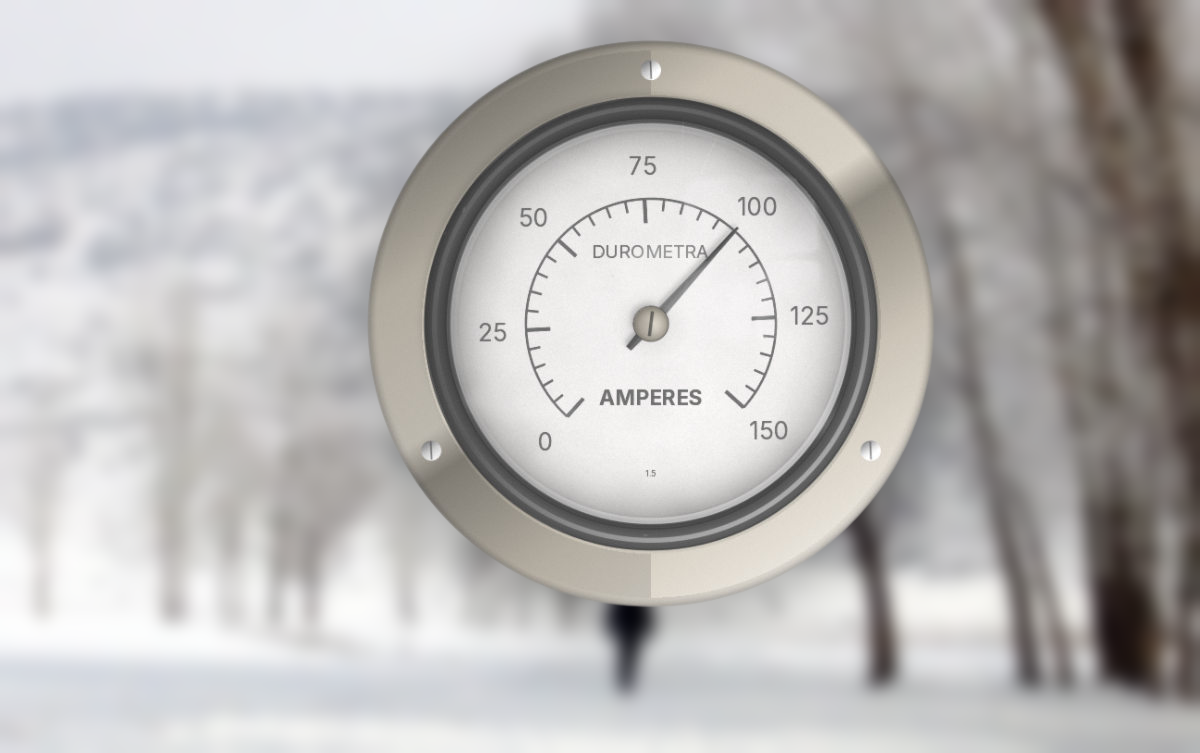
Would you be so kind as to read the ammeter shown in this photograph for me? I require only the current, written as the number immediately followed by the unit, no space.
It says 100A
